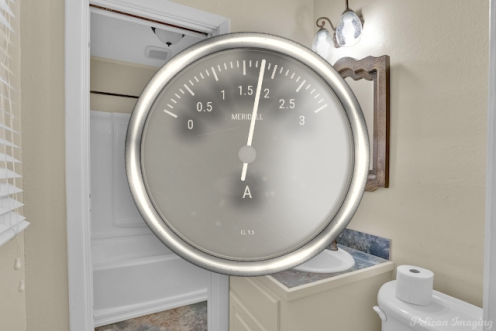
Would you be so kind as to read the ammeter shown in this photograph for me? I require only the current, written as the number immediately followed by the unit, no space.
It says 1.8A
